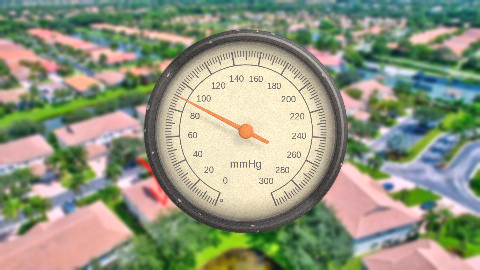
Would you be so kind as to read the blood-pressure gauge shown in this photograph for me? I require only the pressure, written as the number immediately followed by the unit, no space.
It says 90mmHg
